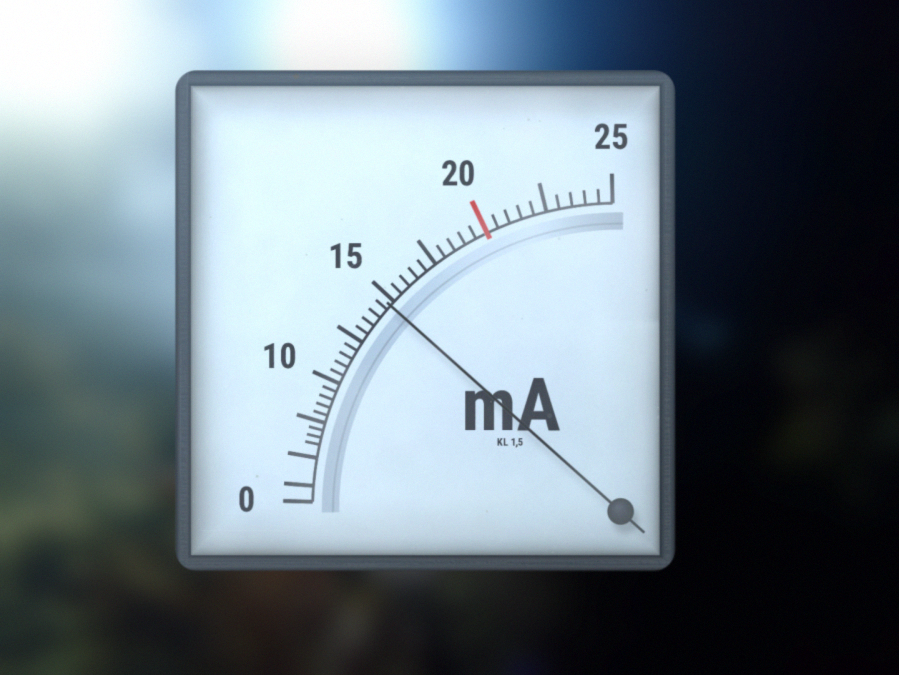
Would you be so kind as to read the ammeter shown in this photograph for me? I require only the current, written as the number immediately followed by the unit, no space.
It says 14.75mA
